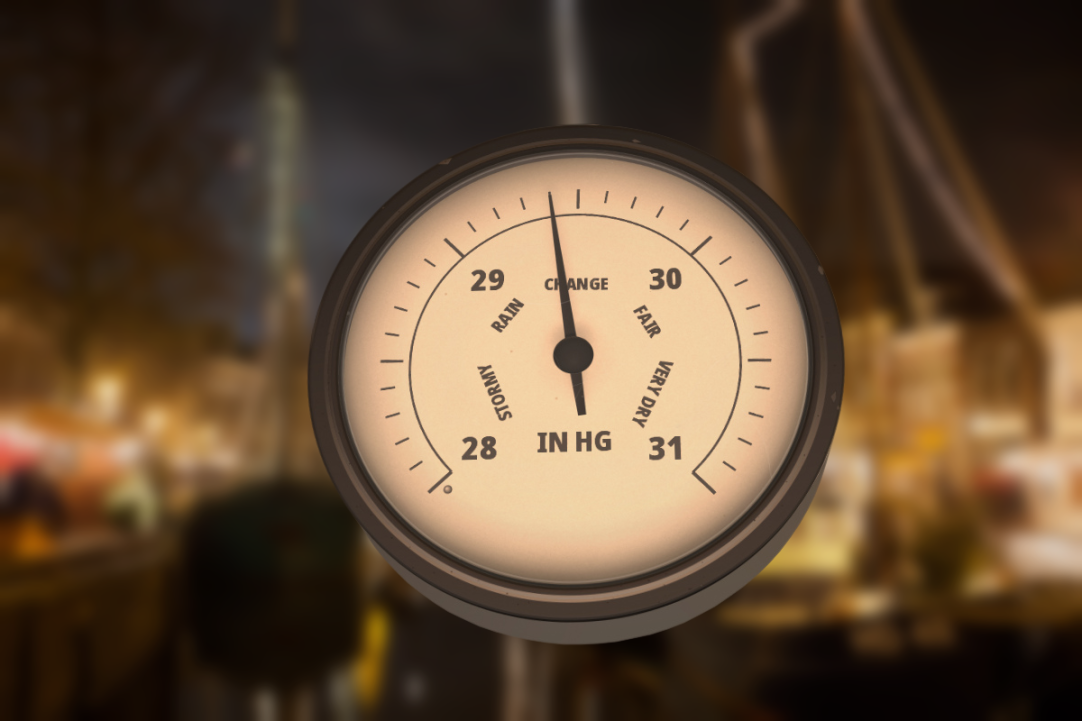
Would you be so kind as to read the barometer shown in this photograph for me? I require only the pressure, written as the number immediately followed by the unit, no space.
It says 29.4inHg
